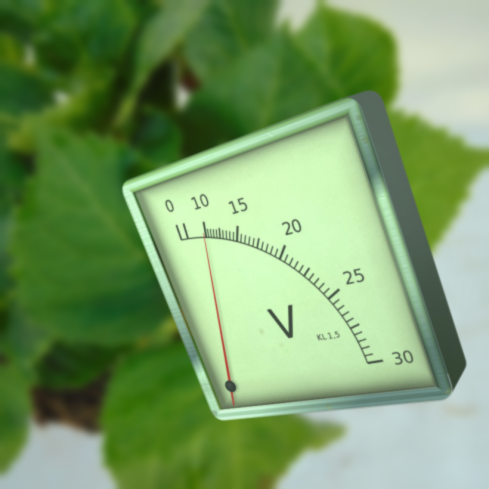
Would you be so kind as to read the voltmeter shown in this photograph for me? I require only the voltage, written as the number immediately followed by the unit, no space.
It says 10V
